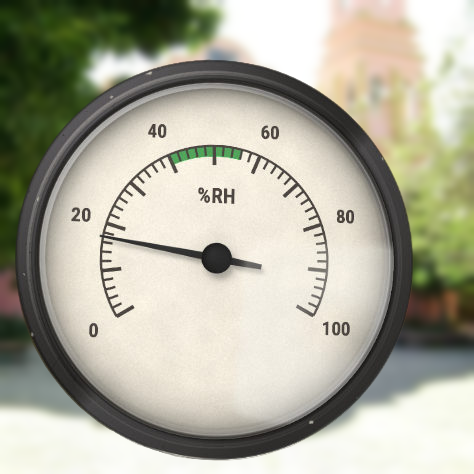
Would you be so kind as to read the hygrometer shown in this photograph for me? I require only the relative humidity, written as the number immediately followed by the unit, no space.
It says 17%
